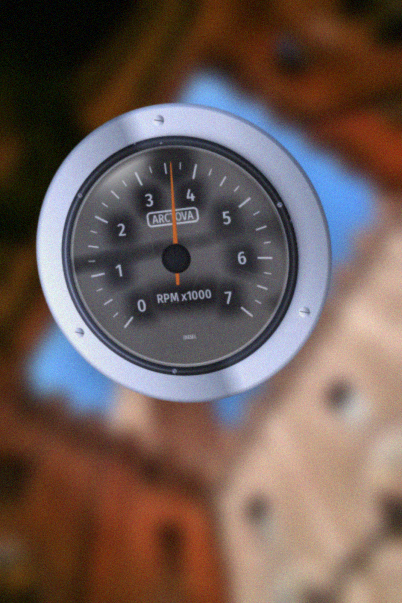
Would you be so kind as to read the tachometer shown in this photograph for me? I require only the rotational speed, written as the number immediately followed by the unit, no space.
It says 3625rpm
